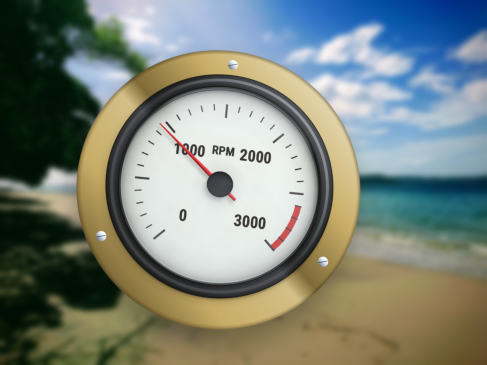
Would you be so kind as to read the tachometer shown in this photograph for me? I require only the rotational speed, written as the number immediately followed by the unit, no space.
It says 950rpm
